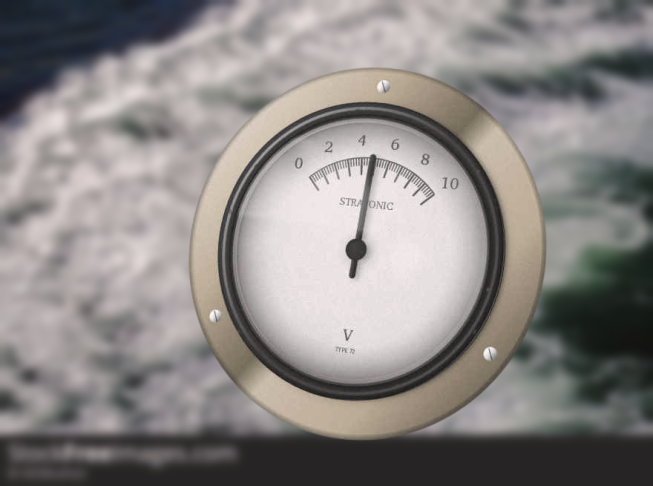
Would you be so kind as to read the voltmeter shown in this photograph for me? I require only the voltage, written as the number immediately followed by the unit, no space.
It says 5V
